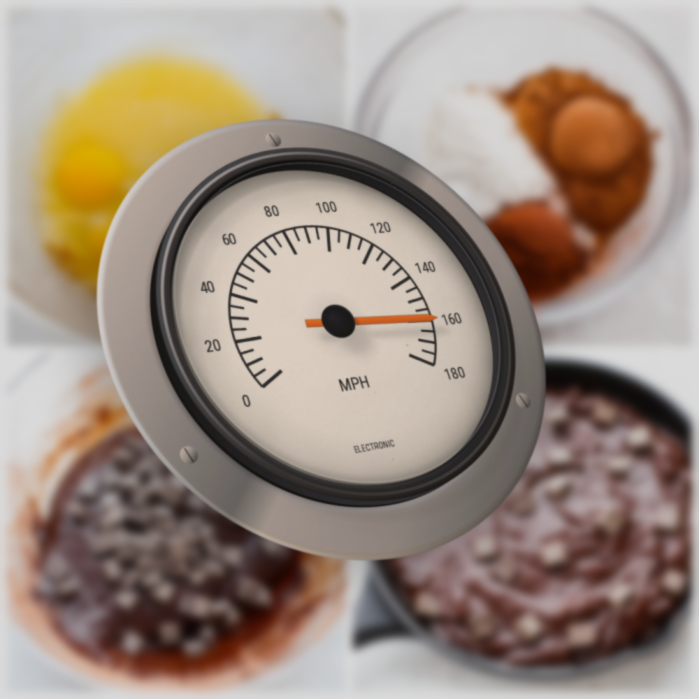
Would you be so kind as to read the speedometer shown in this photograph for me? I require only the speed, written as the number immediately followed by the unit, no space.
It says 160mph
